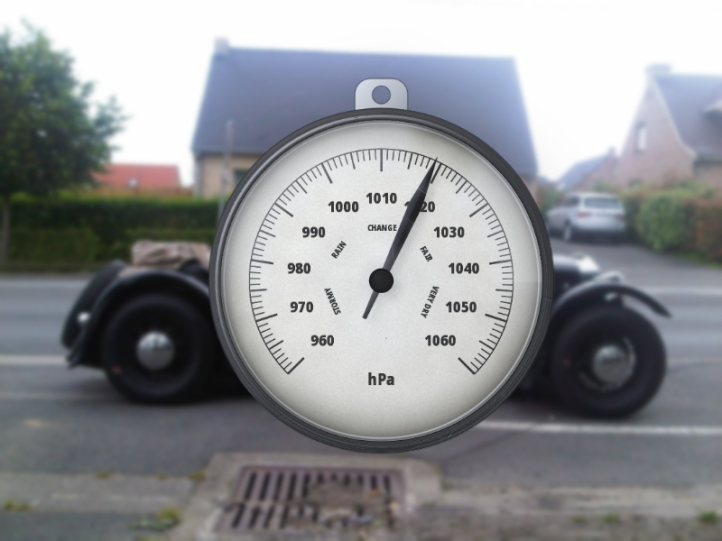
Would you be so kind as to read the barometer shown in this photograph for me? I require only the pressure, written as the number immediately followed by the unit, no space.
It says 1019hPa
